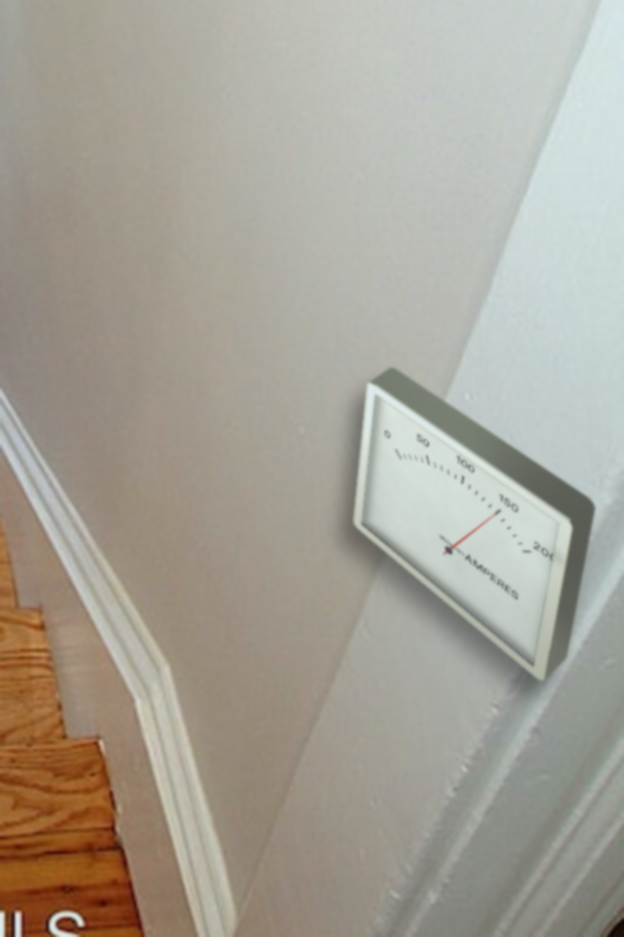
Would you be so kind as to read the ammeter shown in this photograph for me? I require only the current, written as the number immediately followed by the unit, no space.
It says 150A
